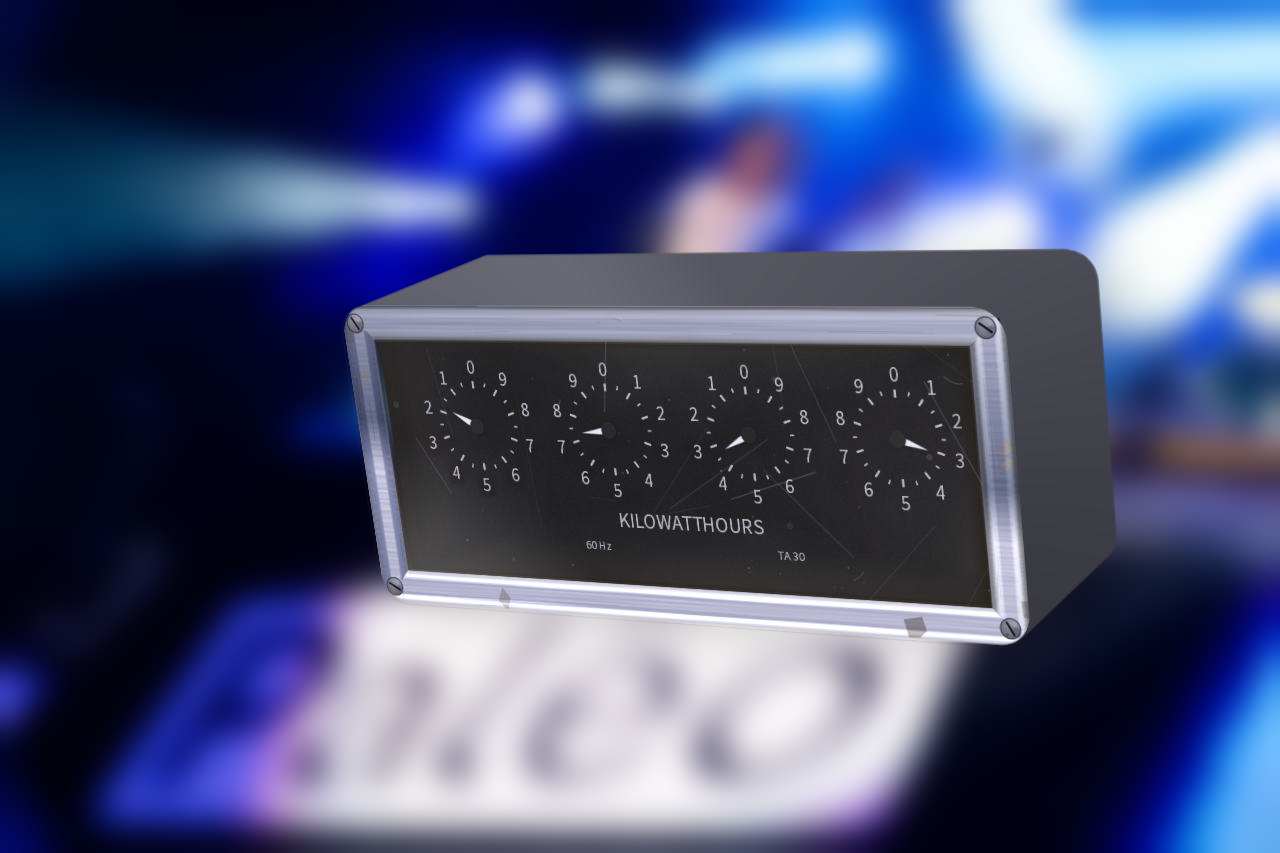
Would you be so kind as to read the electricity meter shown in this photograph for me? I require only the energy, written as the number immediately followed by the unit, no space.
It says 1733kWh
